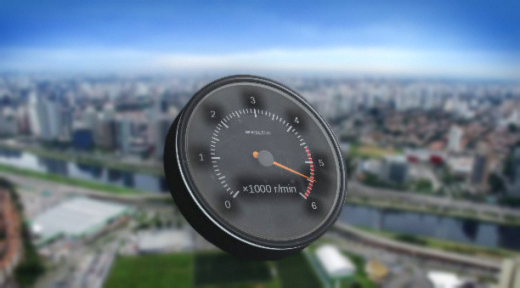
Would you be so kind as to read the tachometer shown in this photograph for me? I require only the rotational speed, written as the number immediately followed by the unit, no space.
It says 5500rpm
